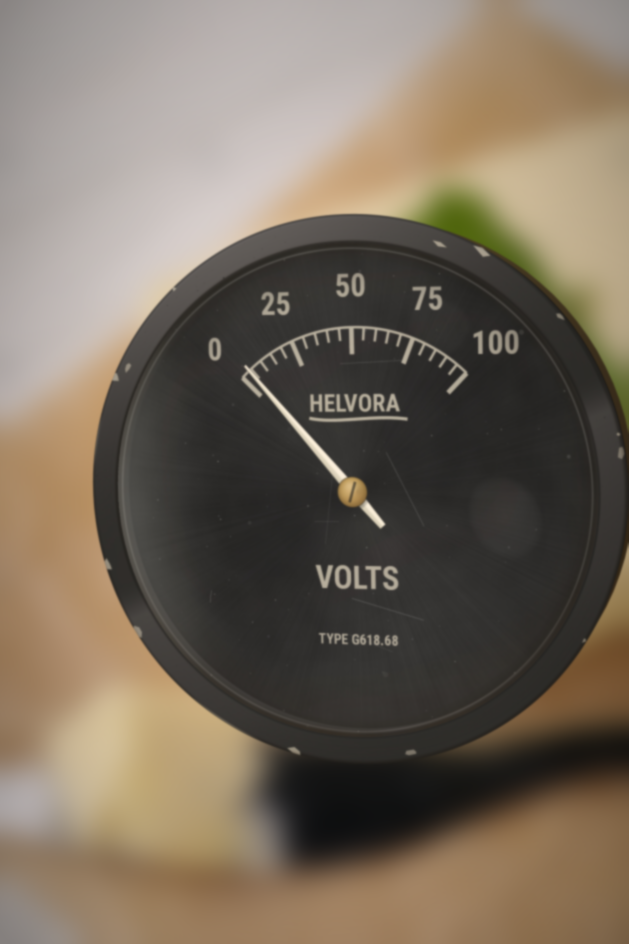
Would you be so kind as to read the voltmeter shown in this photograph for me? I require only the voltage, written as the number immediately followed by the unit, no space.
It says 5V
